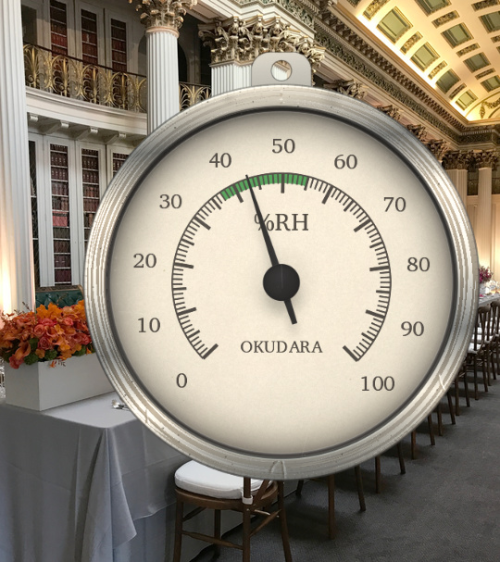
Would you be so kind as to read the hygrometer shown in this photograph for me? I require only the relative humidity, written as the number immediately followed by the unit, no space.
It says 43%
